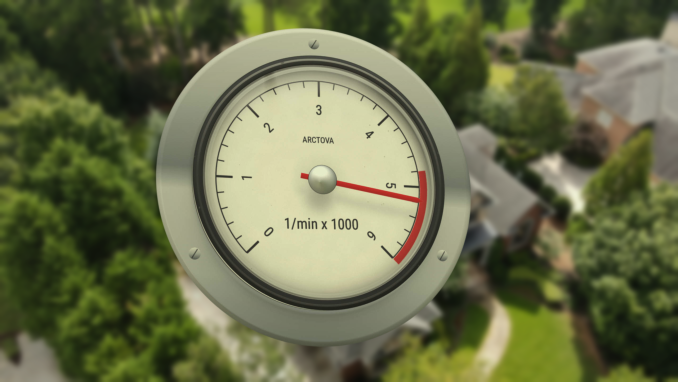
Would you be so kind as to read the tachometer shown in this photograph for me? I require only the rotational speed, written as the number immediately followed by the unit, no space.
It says 5200rpm
